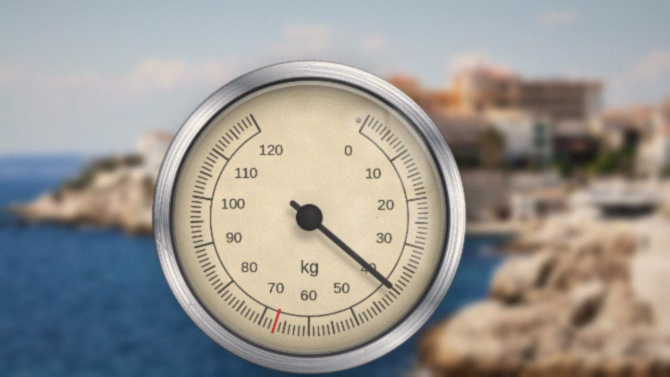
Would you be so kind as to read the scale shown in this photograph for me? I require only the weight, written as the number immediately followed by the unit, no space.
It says 40kg
